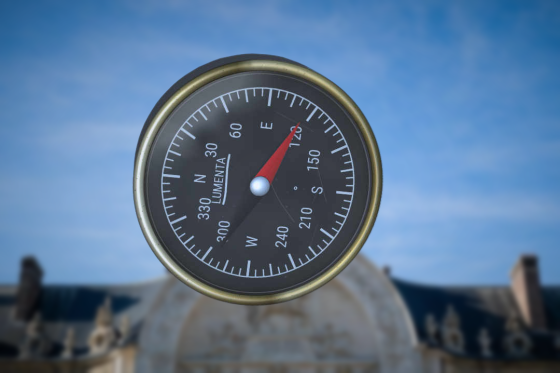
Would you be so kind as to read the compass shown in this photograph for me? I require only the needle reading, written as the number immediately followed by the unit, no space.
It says 115°
